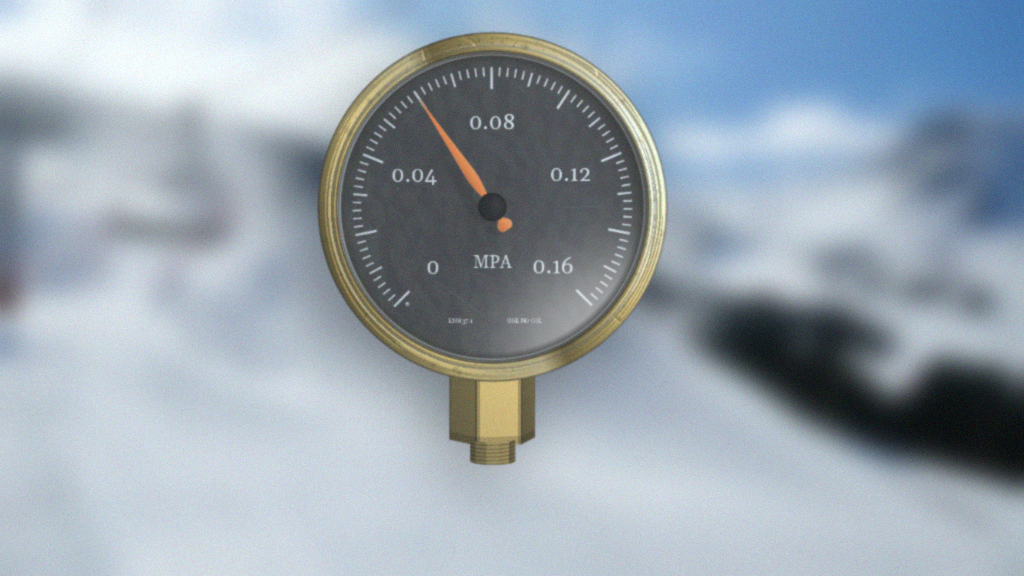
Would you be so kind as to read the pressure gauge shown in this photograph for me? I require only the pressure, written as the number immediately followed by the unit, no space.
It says 0.06MPa
